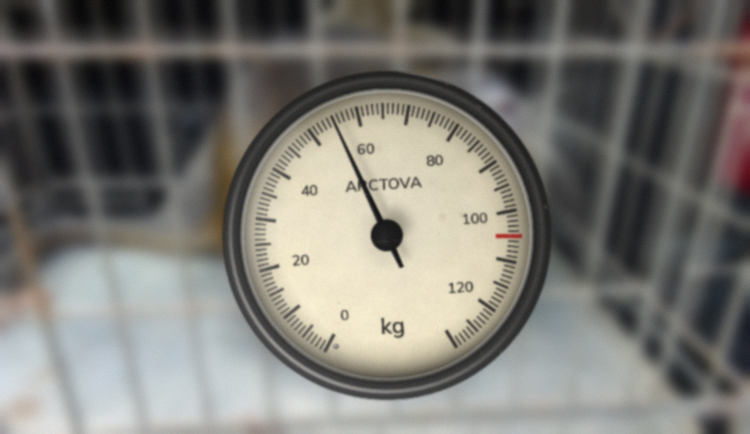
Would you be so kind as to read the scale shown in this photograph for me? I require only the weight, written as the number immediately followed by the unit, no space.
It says 55kg
